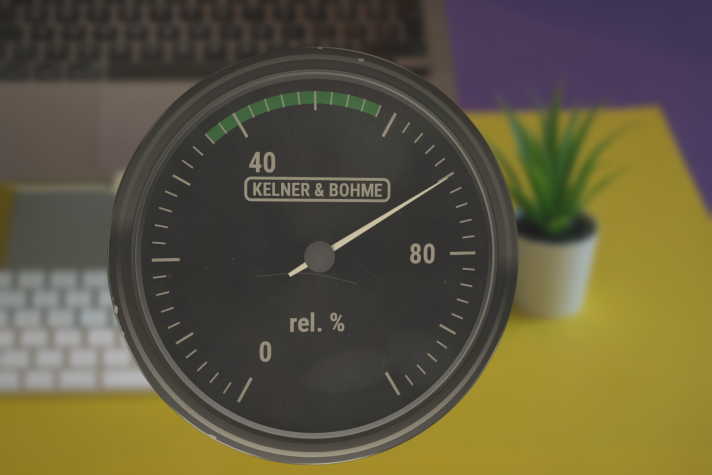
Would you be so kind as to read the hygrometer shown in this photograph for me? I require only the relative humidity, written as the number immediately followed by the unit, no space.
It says 70%
